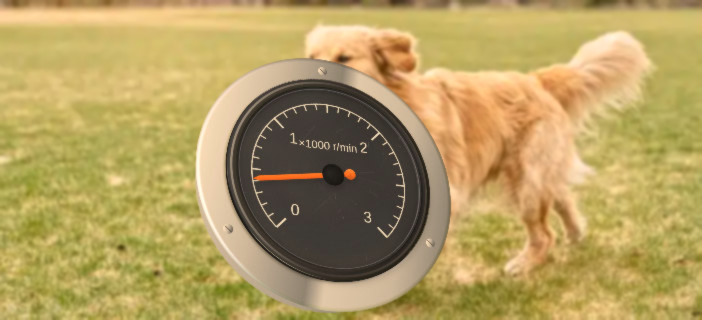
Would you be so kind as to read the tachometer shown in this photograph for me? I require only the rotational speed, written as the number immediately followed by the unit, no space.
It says 400rpm
